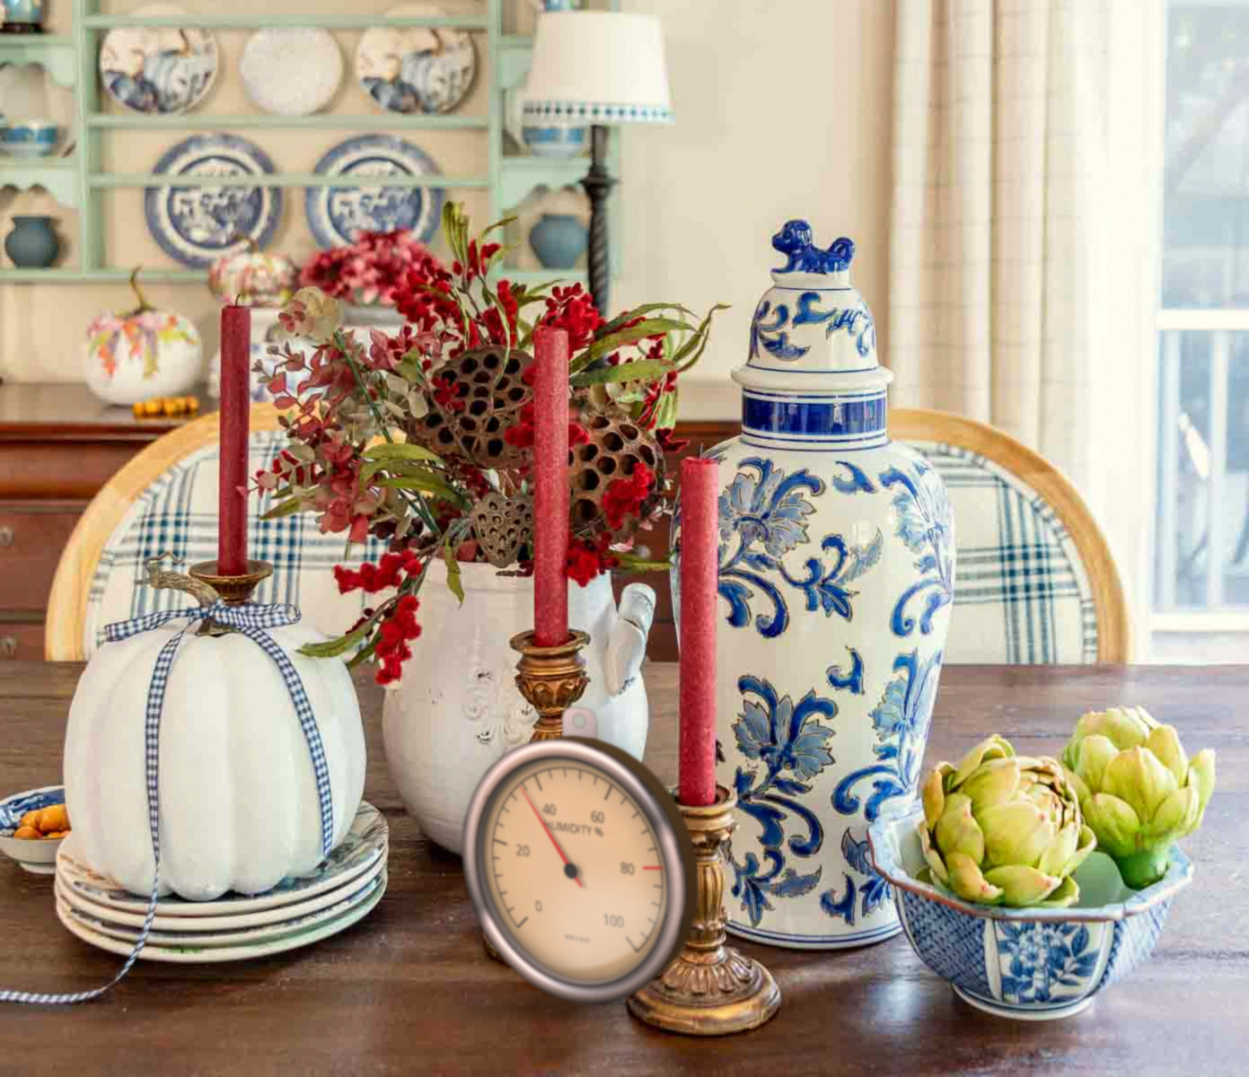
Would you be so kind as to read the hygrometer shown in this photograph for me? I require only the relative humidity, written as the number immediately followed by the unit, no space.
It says 36%
